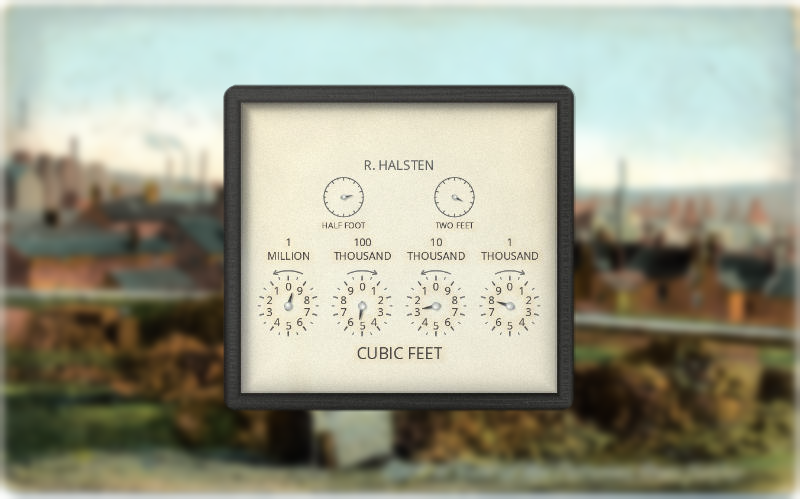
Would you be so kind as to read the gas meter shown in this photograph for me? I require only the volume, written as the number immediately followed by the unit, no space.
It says 952800ft³
